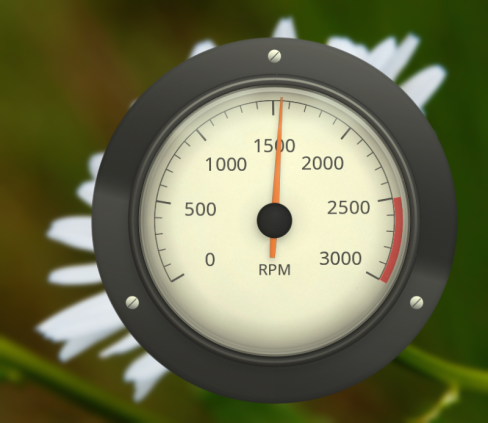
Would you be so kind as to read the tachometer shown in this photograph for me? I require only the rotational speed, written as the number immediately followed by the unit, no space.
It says 1550rpm
